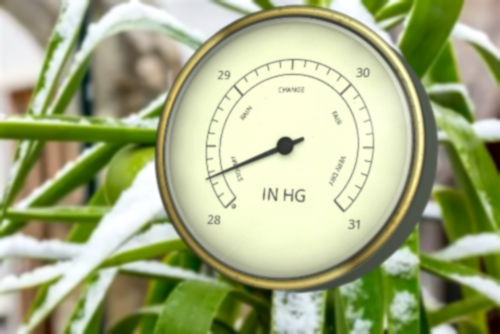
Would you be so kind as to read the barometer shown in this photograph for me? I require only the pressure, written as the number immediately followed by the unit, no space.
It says 28.25inHg
